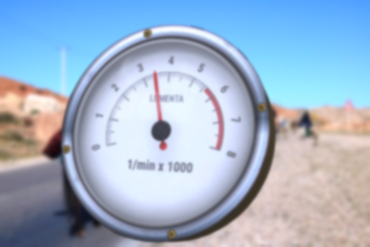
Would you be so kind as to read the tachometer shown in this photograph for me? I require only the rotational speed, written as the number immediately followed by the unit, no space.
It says 3500rpm
